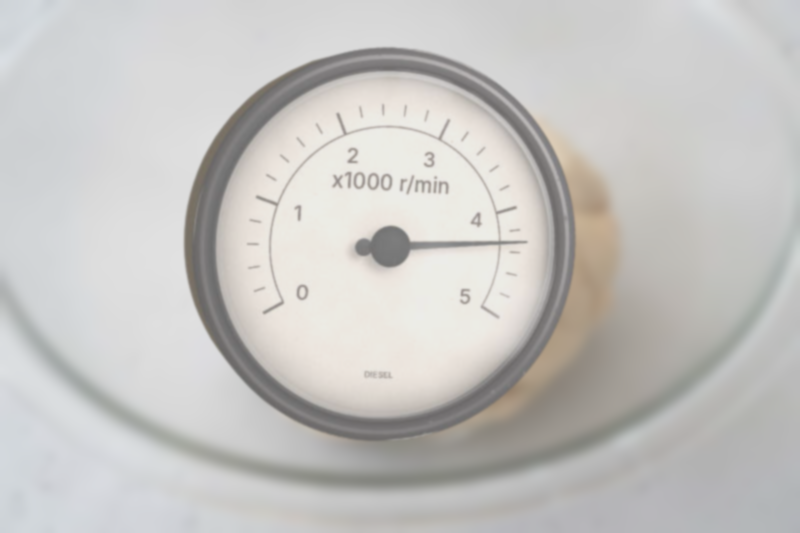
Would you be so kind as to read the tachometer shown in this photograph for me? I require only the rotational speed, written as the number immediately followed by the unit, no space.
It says 4300rpm
